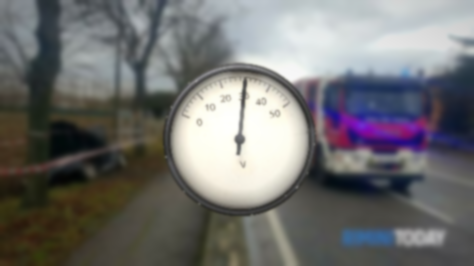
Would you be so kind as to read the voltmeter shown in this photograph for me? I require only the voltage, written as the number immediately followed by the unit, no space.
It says 30V
